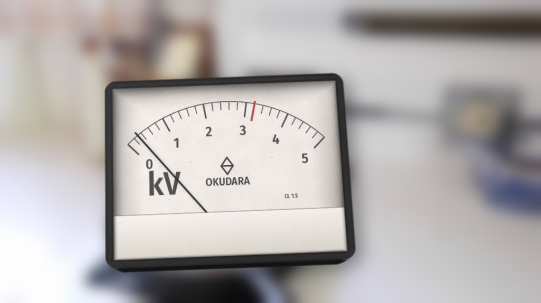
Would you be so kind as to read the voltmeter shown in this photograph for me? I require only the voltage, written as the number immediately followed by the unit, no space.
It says 0.3kV
